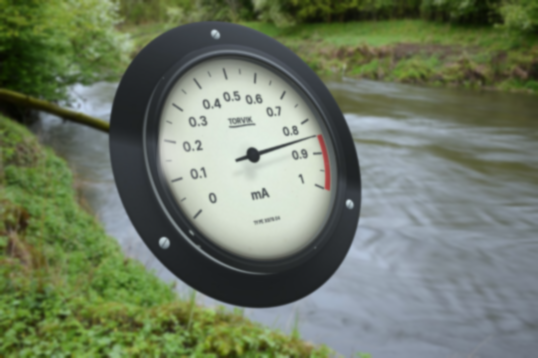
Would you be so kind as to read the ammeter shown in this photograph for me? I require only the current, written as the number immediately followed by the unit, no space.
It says 0.85mA
